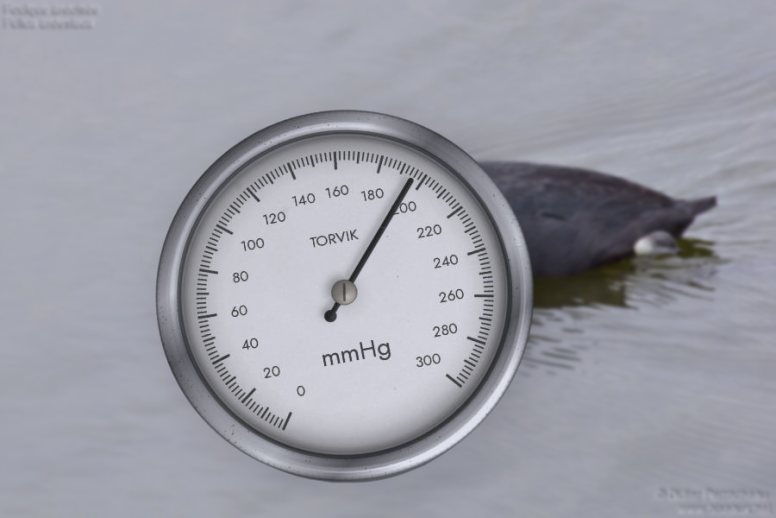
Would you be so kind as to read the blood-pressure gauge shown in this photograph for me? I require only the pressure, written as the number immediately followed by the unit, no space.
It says 196mmHg
